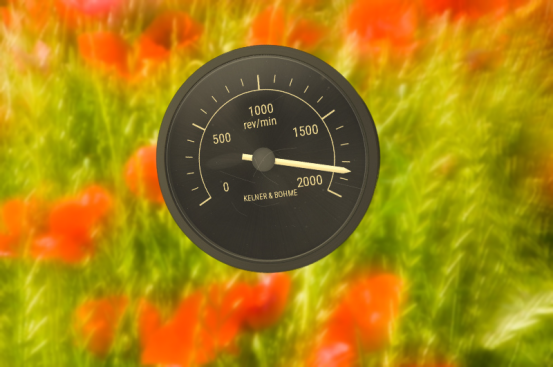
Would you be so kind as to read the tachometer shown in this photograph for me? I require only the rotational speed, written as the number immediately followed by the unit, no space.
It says 1850rpm
